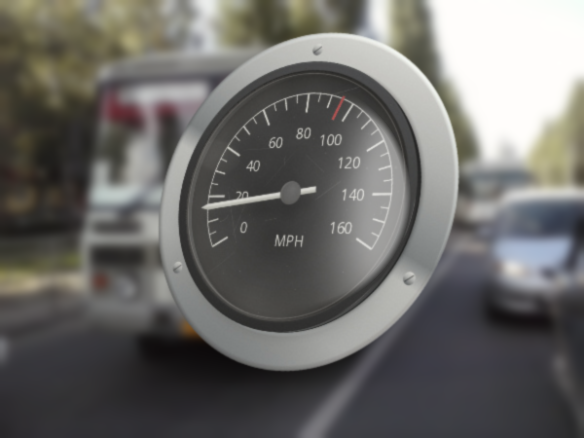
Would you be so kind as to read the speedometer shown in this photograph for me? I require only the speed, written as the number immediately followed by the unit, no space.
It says 15mph
